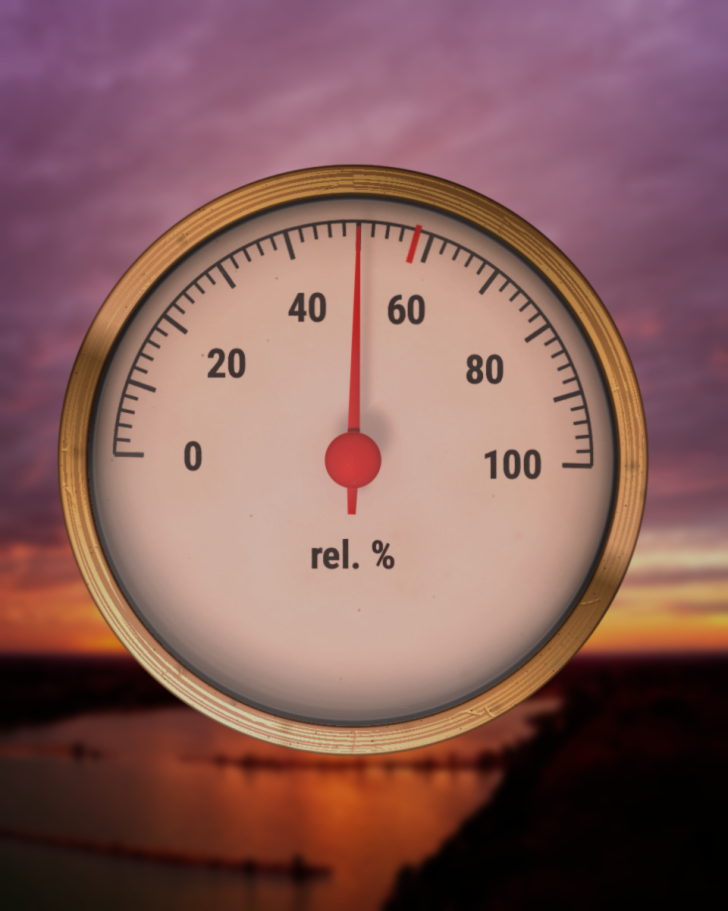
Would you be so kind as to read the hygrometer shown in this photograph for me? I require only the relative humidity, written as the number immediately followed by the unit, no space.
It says 50%
